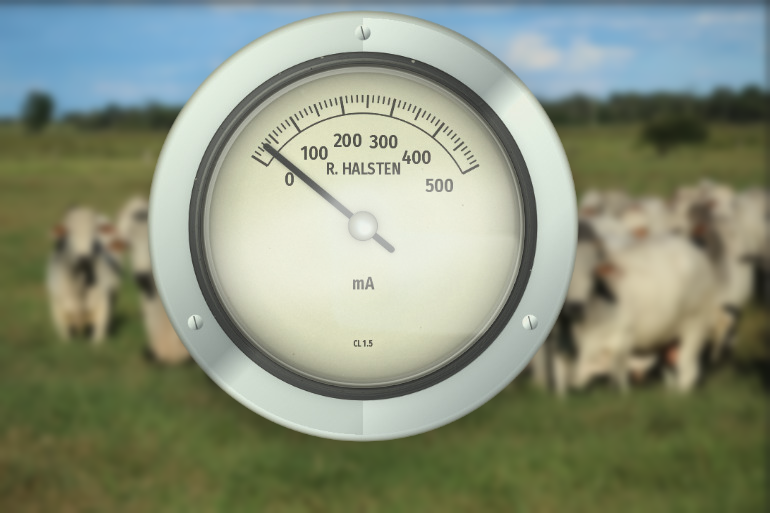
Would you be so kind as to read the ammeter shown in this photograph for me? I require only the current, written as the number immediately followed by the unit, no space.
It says 30mA
